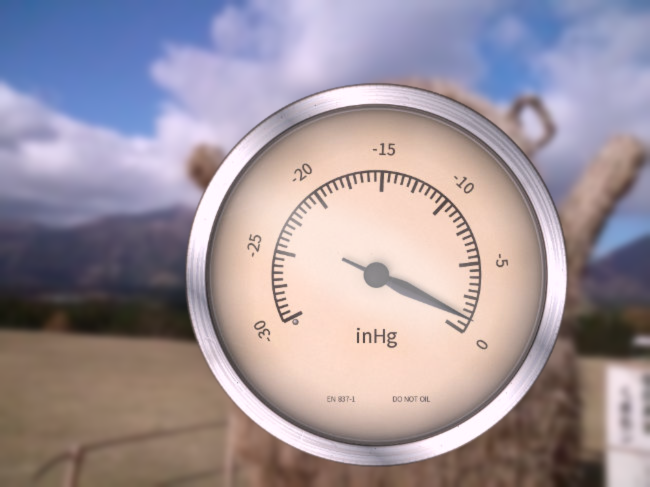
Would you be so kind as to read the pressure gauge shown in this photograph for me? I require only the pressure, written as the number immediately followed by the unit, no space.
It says -1inHg
